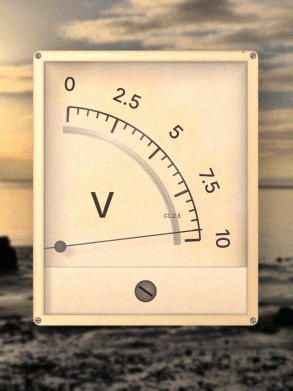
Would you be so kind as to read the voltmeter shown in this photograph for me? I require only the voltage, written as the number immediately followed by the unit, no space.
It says 9.5V
